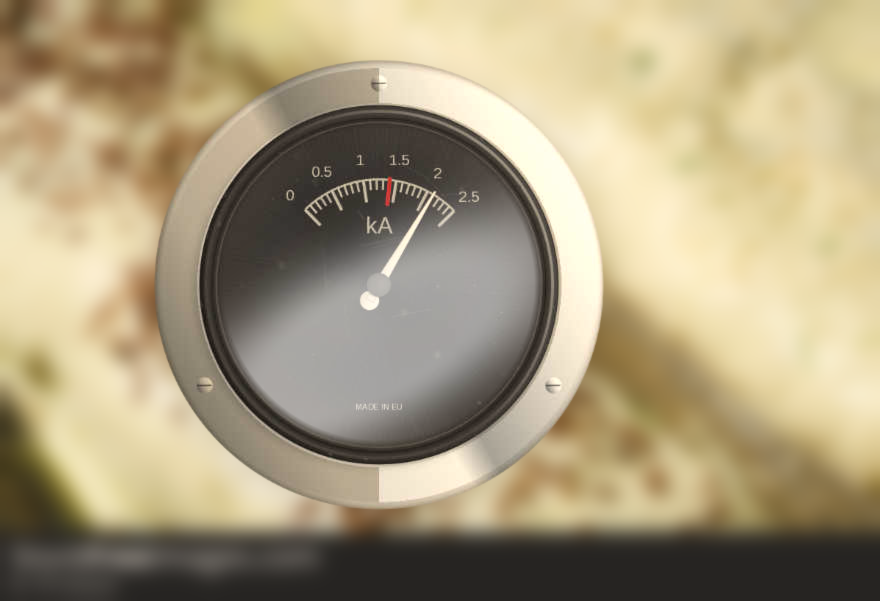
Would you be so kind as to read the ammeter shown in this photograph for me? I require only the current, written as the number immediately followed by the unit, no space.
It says 2.1kA
